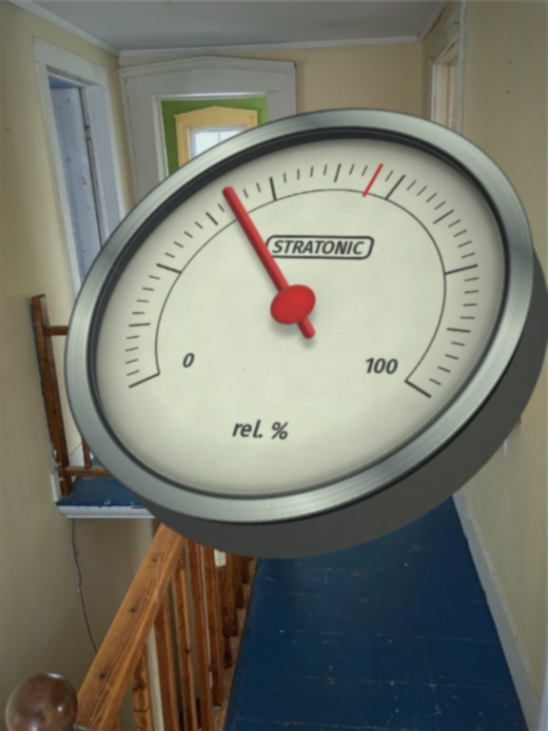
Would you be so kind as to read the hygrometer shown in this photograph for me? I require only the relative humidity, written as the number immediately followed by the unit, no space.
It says 34%
